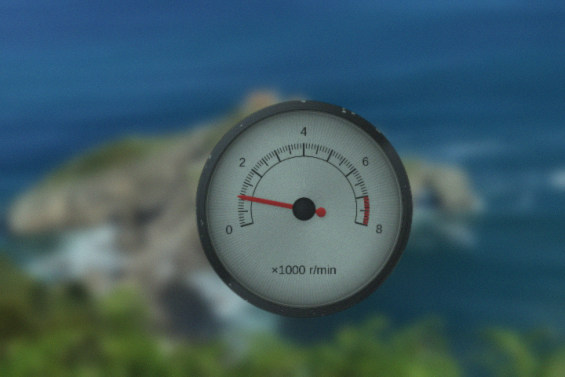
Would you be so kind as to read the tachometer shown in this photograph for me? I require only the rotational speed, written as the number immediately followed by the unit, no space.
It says 1000rpm
